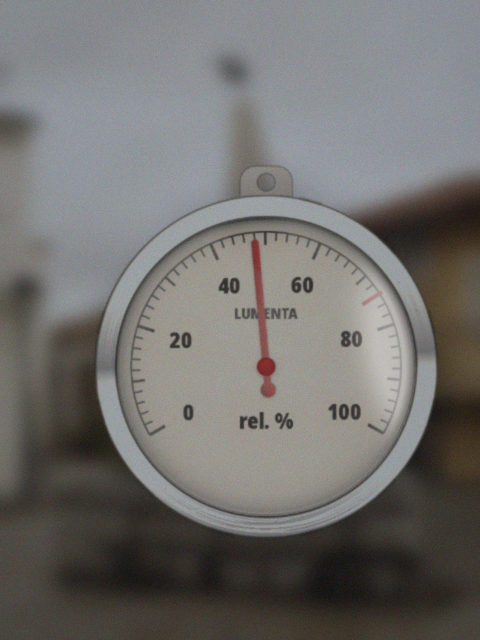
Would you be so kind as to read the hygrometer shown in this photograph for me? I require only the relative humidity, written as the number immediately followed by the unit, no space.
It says 48%
